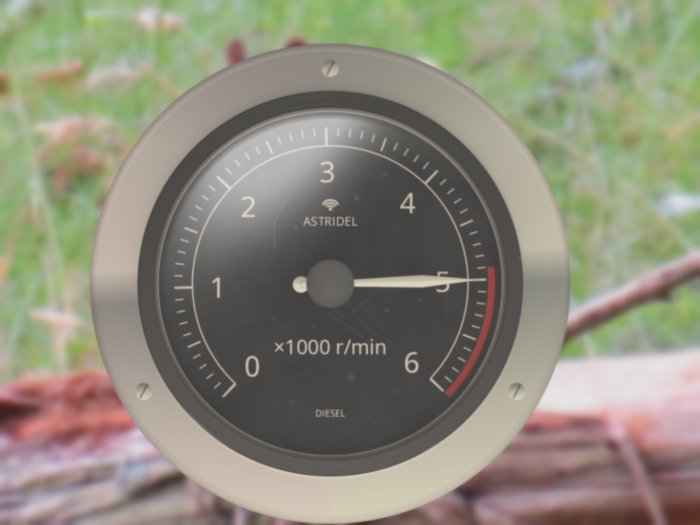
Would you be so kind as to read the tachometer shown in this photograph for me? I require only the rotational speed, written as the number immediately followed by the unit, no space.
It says 5000rpm
